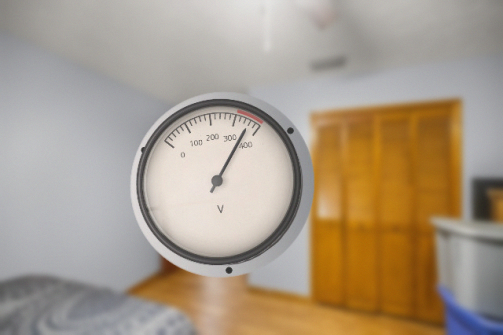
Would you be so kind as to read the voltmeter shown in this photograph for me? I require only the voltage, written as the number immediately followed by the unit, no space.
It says 360V
